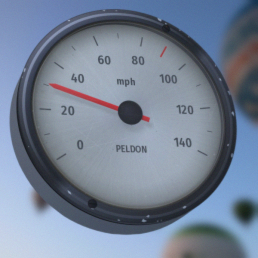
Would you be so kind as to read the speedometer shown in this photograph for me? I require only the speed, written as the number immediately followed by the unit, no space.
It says 30mph
